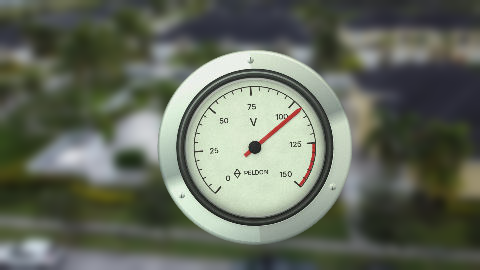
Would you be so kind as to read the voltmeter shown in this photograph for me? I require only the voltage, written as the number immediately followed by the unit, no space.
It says 105V
